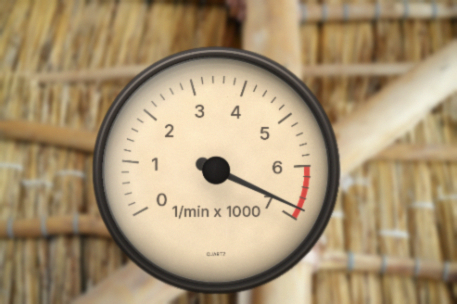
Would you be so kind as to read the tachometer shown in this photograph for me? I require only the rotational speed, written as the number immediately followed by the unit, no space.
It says 6800rpm
